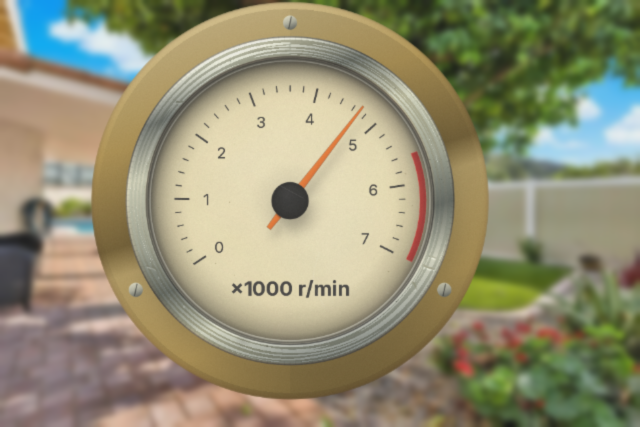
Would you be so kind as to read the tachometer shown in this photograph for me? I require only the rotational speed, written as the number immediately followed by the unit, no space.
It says 4700rpm
